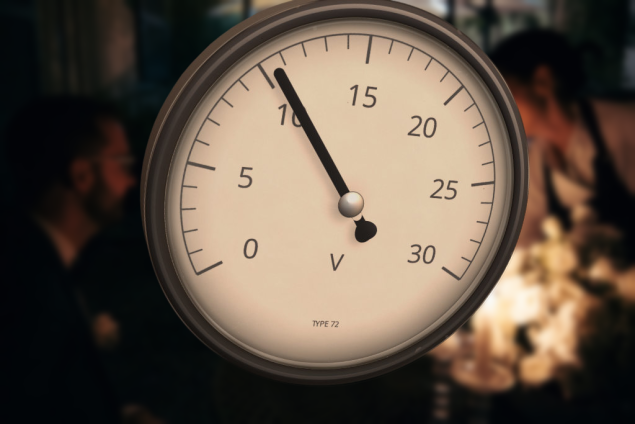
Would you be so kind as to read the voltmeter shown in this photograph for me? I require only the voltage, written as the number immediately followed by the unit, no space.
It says 10.5V
